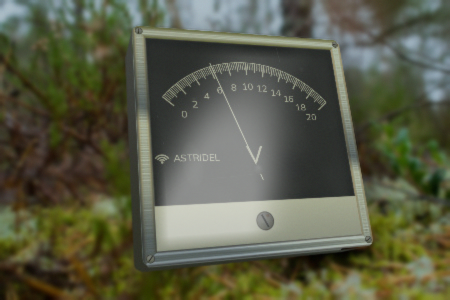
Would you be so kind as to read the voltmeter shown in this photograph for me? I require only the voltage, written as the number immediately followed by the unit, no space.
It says 6V
